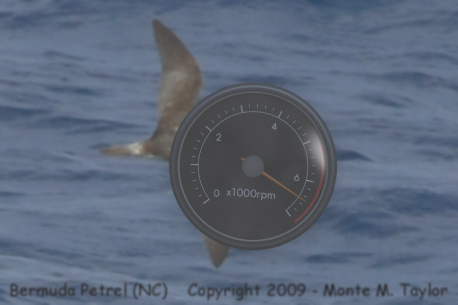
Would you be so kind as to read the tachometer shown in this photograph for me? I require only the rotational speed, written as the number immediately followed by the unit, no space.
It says 6500rpm
